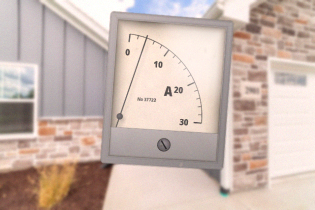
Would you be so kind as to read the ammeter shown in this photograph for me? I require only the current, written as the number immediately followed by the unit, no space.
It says 4A
